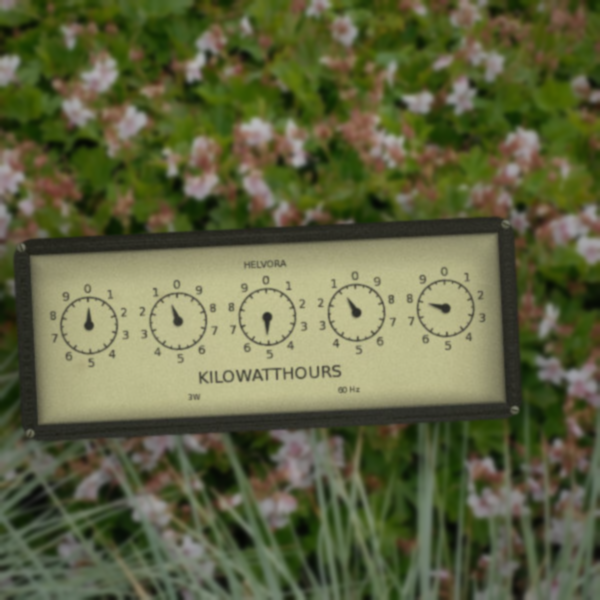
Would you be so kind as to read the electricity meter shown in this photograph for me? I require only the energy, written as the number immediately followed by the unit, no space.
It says 508kWh
